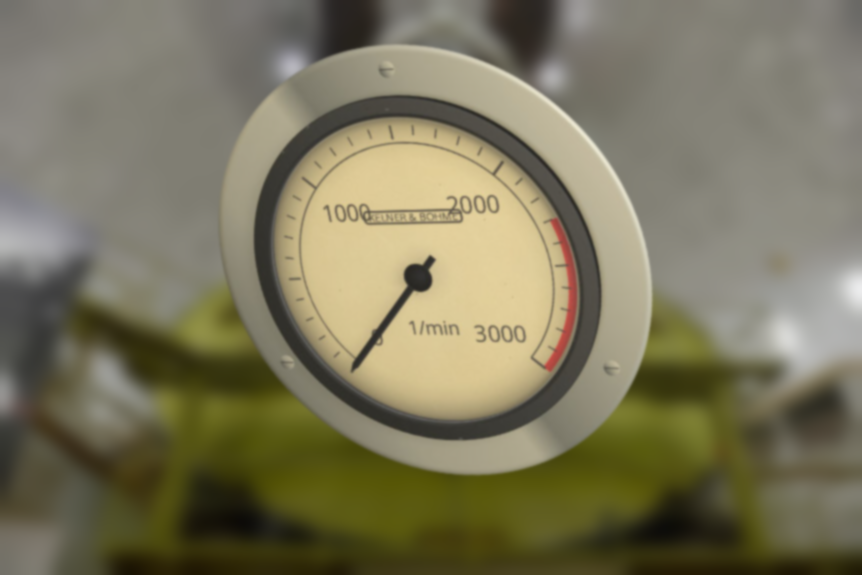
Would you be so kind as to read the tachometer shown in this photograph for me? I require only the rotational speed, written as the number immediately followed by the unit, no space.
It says 0rpm
